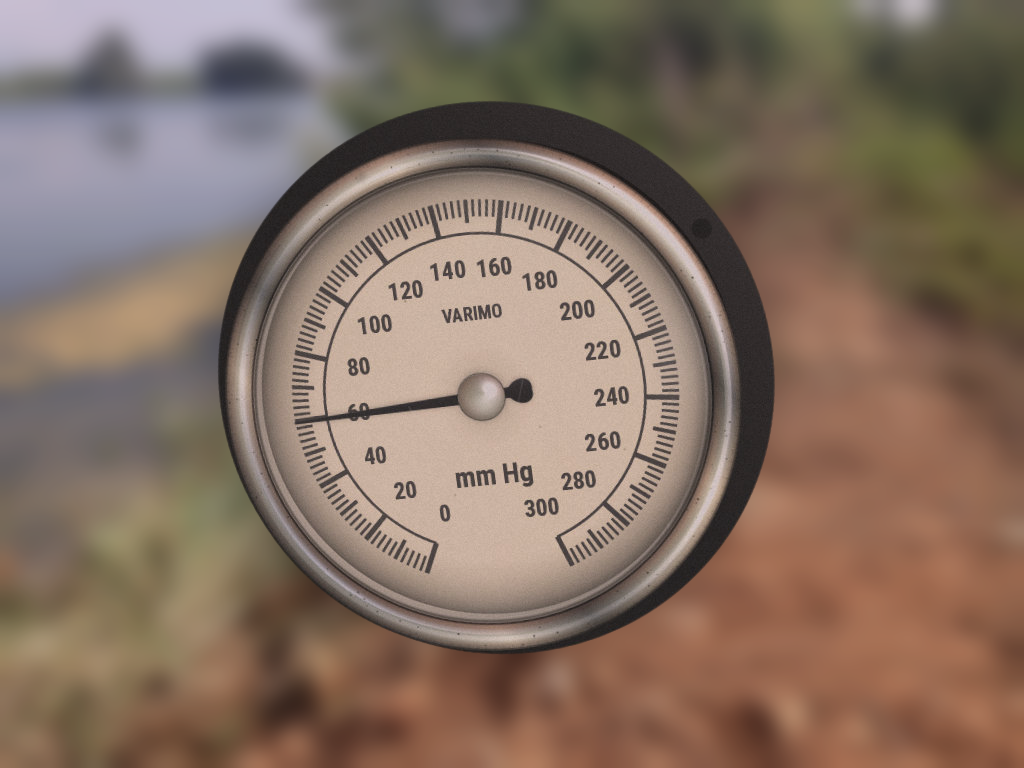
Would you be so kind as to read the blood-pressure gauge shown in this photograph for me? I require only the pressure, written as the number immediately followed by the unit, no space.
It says 60mmHg
